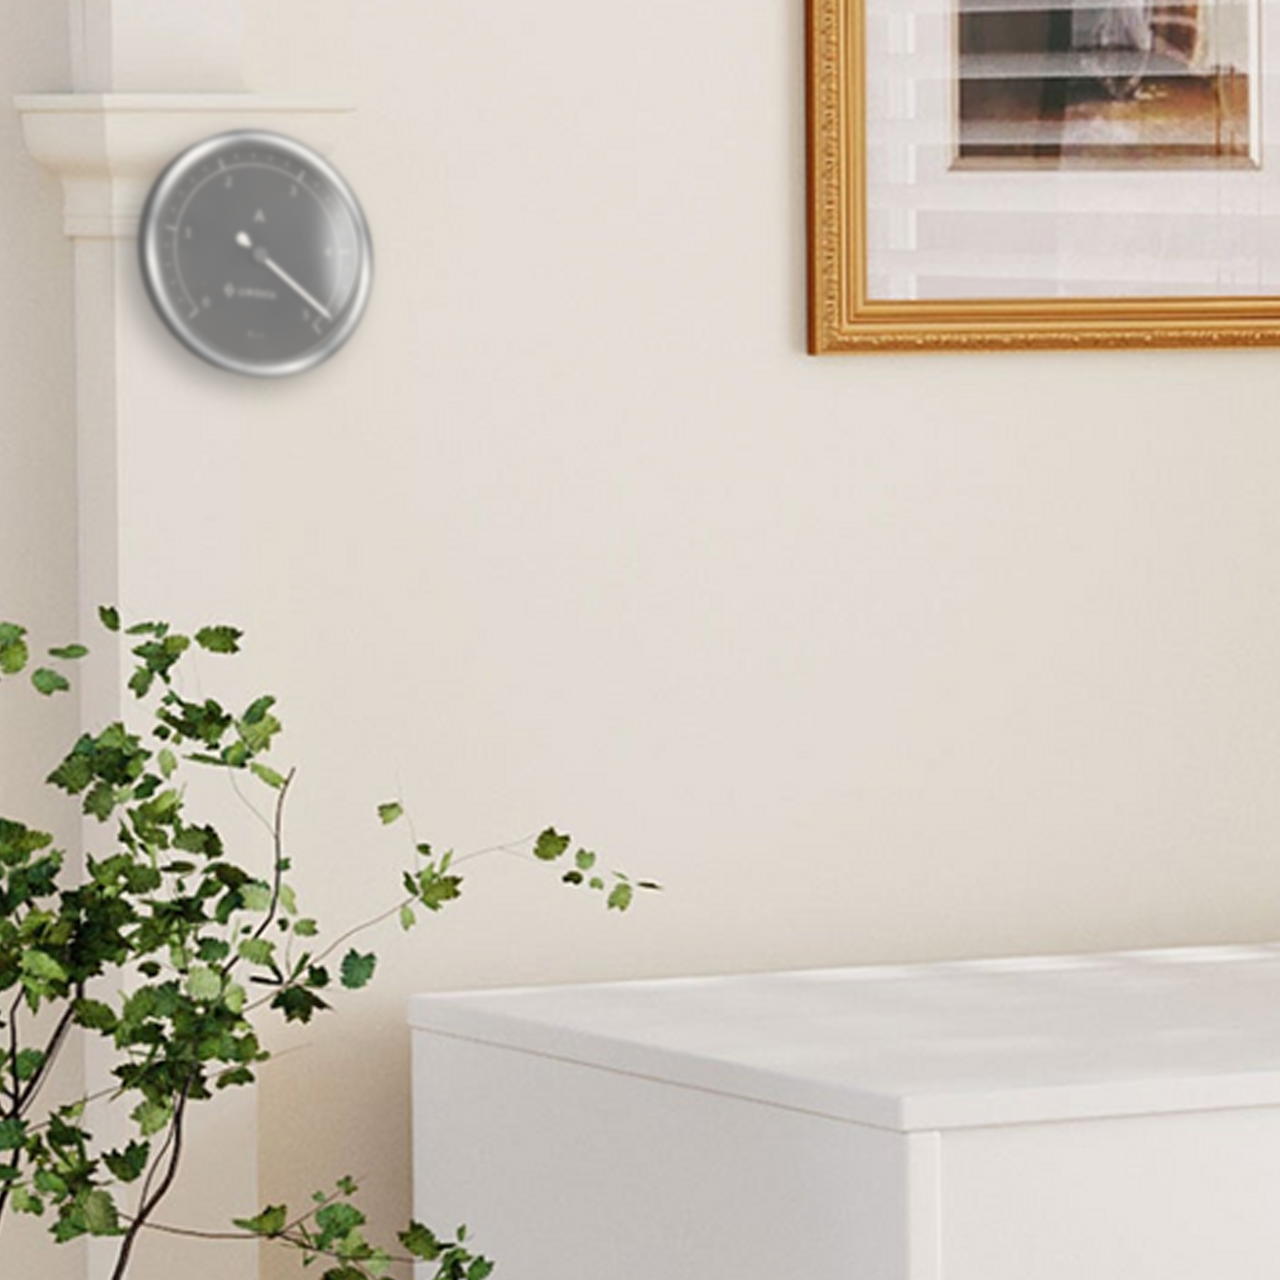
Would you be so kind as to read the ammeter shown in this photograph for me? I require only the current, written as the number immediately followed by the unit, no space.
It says 4.8A
